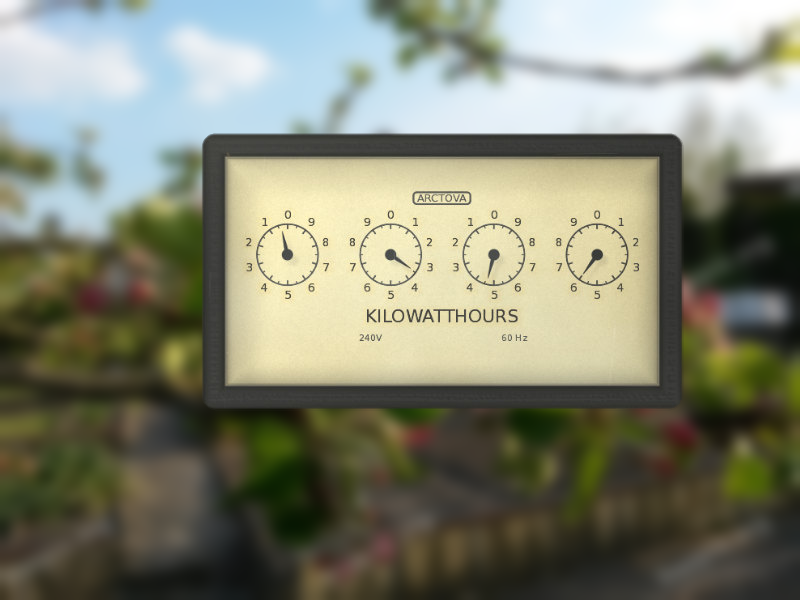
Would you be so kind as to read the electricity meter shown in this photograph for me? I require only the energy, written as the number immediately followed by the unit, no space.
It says 346kWh
